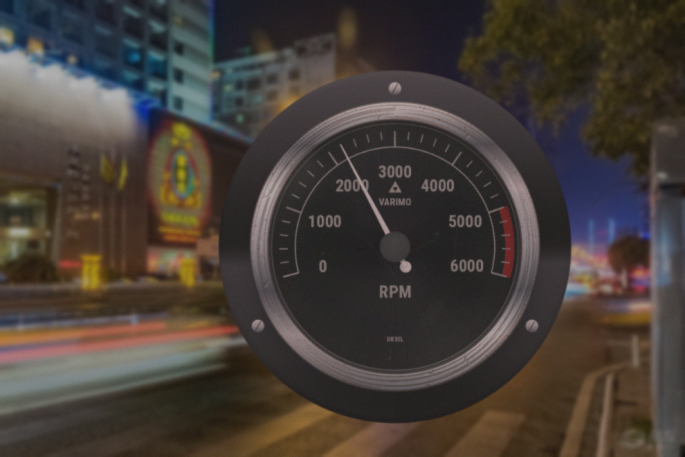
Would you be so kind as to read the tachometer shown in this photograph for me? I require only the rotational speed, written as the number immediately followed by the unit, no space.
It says 2200rpm
